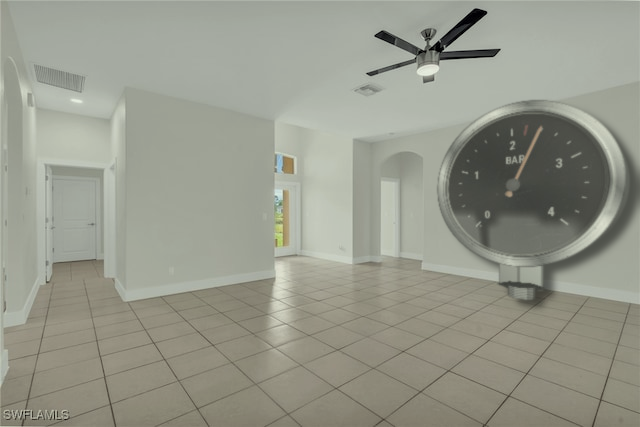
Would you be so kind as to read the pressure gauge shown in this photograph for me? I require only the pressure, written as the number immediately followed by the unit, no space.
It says 2.4bar
